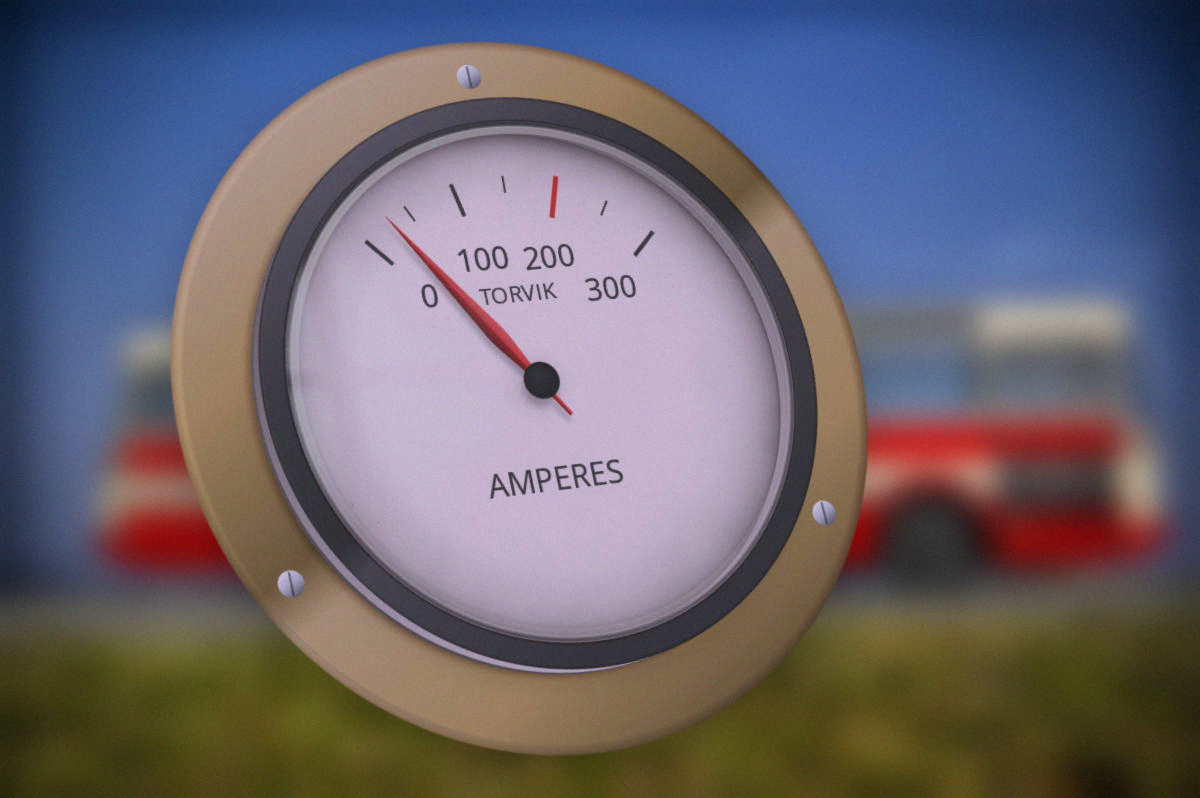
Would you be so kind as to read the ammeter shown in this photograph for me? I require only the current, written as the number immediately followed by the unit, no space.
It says 25A
